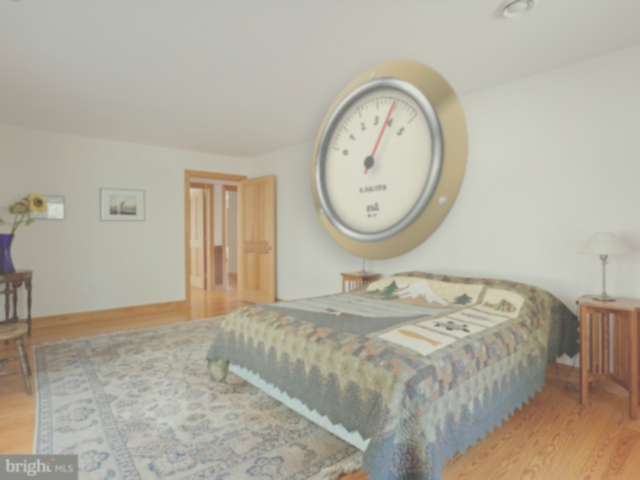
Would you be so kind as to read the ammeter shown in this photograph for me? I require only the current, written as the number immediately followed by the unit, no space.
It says 4mA
